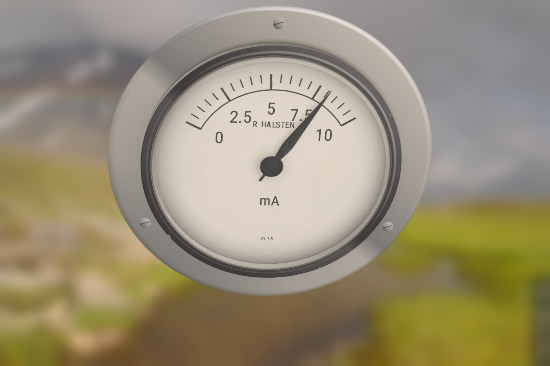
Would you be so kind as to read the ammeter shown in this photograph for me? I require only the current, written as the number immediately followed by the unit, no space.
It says 8mA
